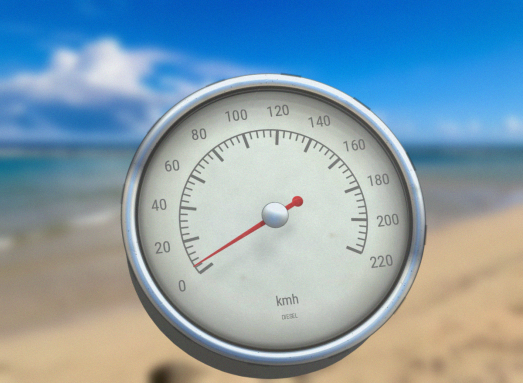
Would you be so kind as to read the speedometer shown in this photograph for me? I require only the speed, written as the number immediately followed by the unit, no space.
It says 4km/h
